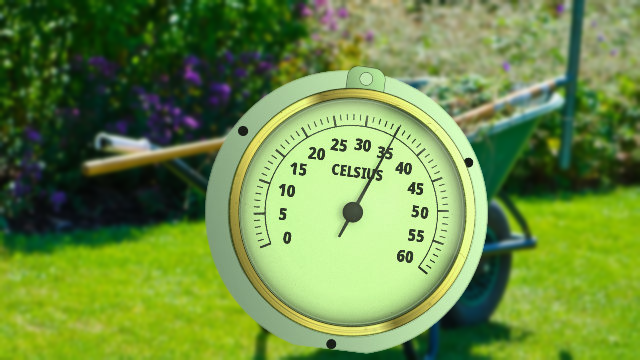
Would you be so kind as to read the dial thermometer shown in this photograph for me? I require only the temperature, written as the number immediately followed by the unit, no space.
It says 35°C
